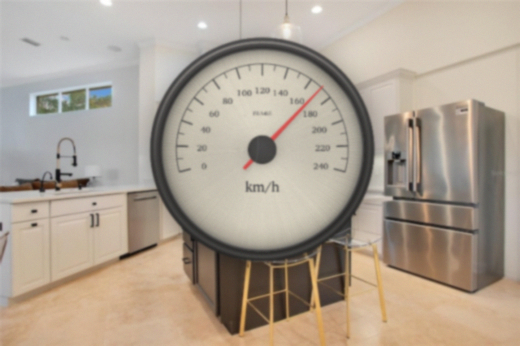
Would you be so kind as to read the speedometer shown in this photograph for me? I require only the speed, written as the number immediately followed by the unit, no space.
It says 170km/h
